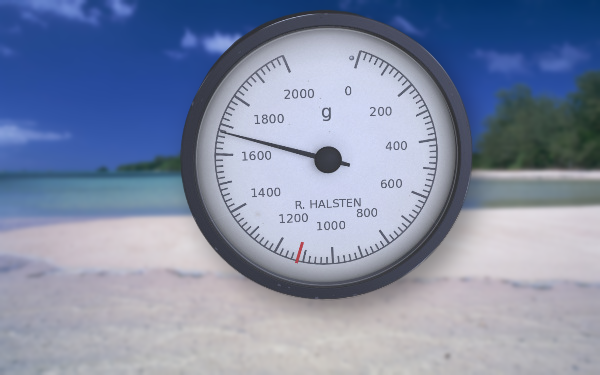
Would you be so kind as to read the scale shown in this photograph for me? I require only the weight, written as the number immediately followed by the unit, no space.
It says 1680g
